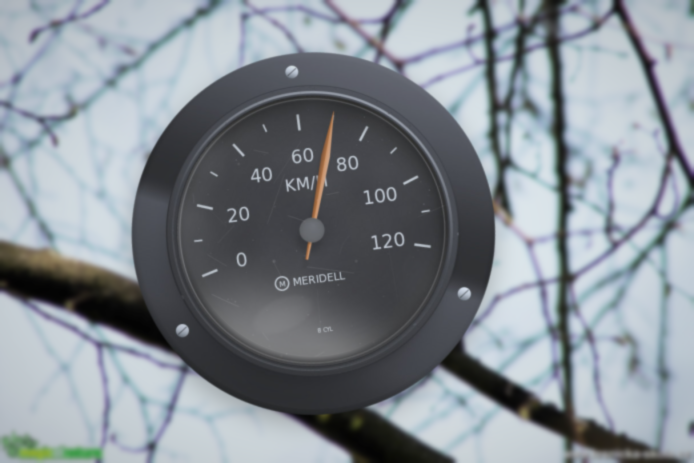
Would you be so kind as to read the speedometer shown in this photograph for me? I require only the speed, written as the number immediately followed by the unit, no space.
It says 70km/h
